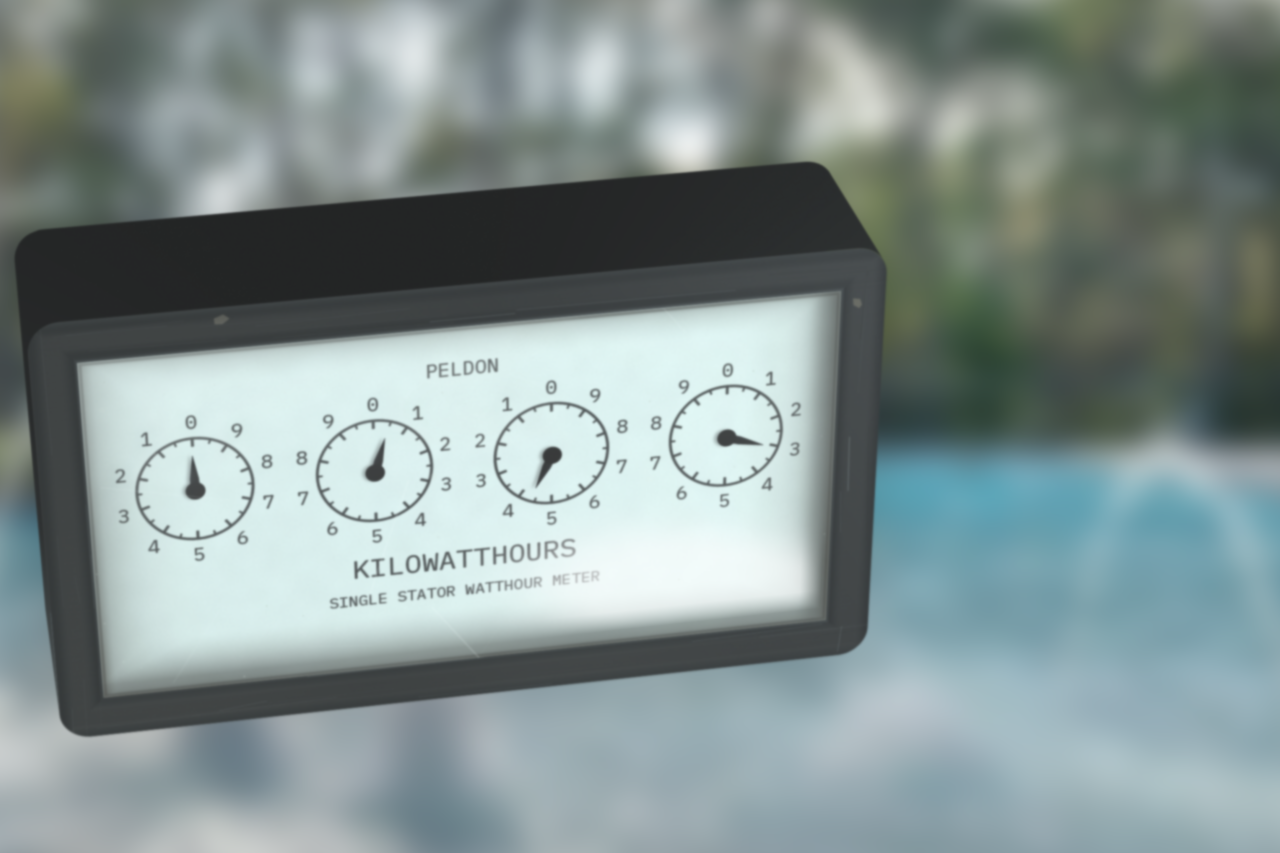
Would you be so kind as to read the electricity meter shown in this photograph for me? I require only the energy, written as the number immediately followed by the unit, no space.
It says 43kWh
